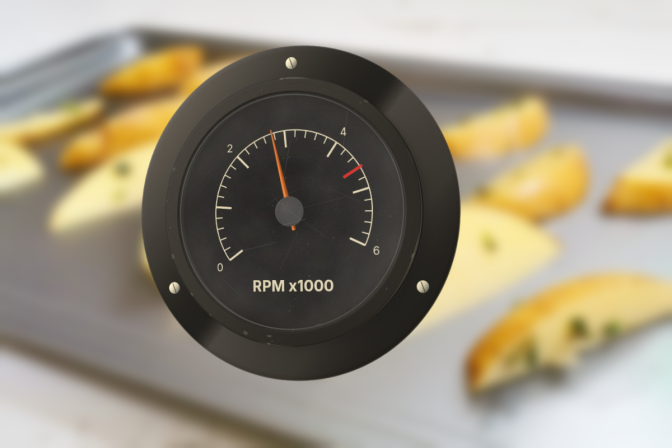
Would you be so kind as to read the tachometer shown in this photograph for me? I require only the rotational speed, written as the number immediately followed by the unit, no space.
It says 2800rpm
